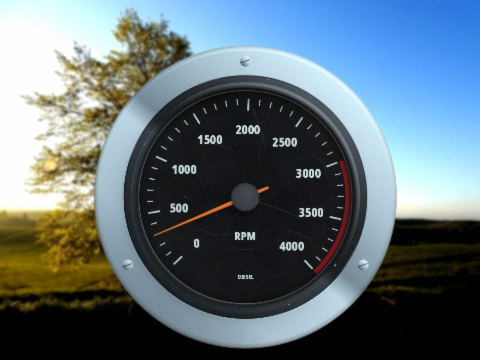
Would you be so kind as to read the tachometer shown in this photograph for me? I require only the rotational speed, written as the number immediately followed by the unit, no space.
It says 300rpm
